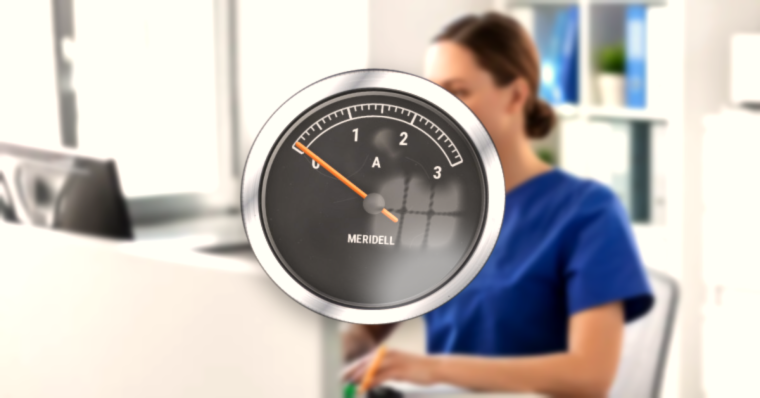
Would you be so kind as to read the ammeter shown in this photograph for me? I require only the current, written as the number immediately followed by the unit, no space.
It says 0.1A
